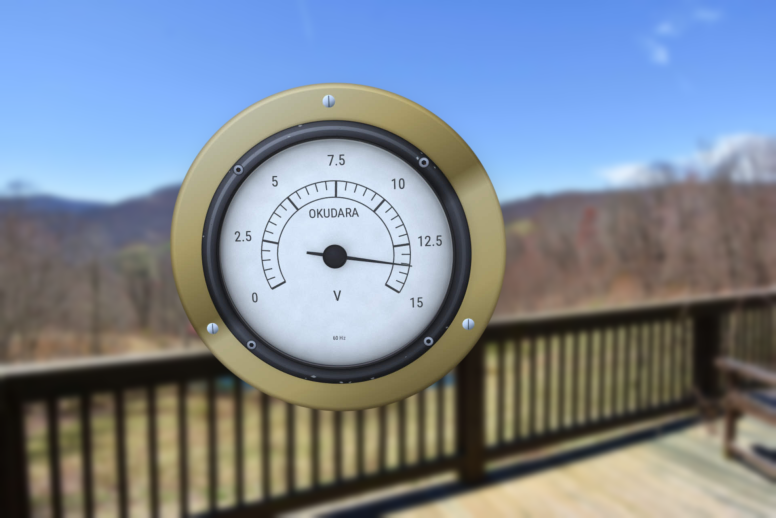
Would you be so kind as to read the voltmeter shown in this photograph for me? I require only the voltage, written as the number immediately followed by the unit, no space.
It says 13.5V
